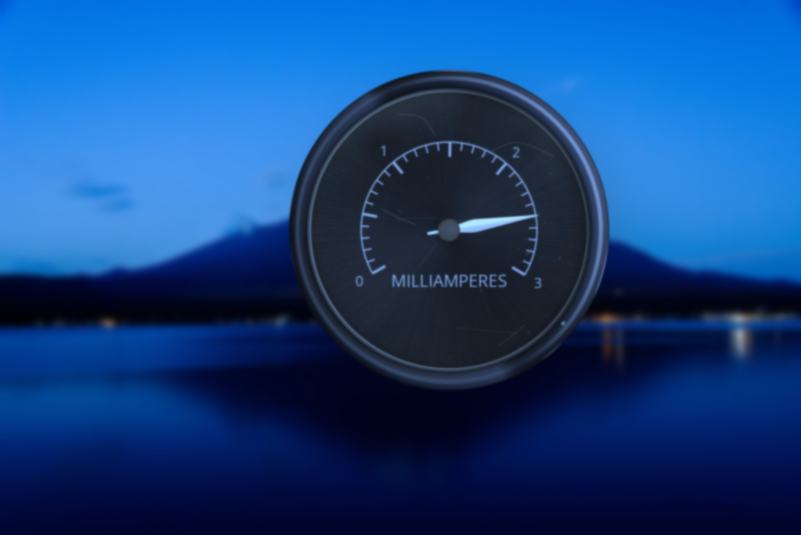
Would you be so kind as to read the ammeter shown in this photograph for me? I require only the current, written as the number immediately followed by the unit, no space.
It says 2.5mA
